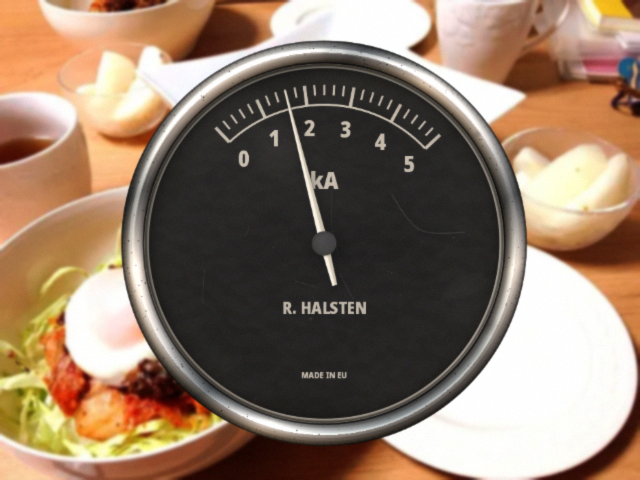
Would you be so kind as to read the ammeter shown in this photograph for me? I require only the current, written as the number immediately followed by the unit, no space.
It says 1.6kA
